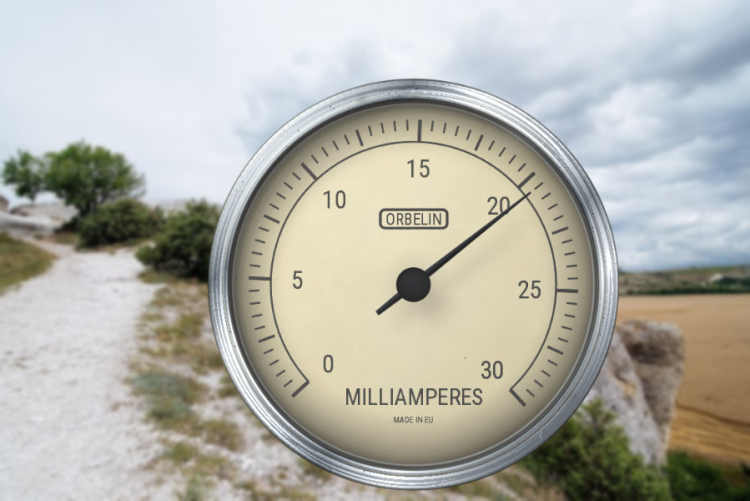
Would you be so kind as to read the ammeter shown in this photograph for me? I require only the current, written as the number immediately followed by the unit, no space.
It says 20.5mA
